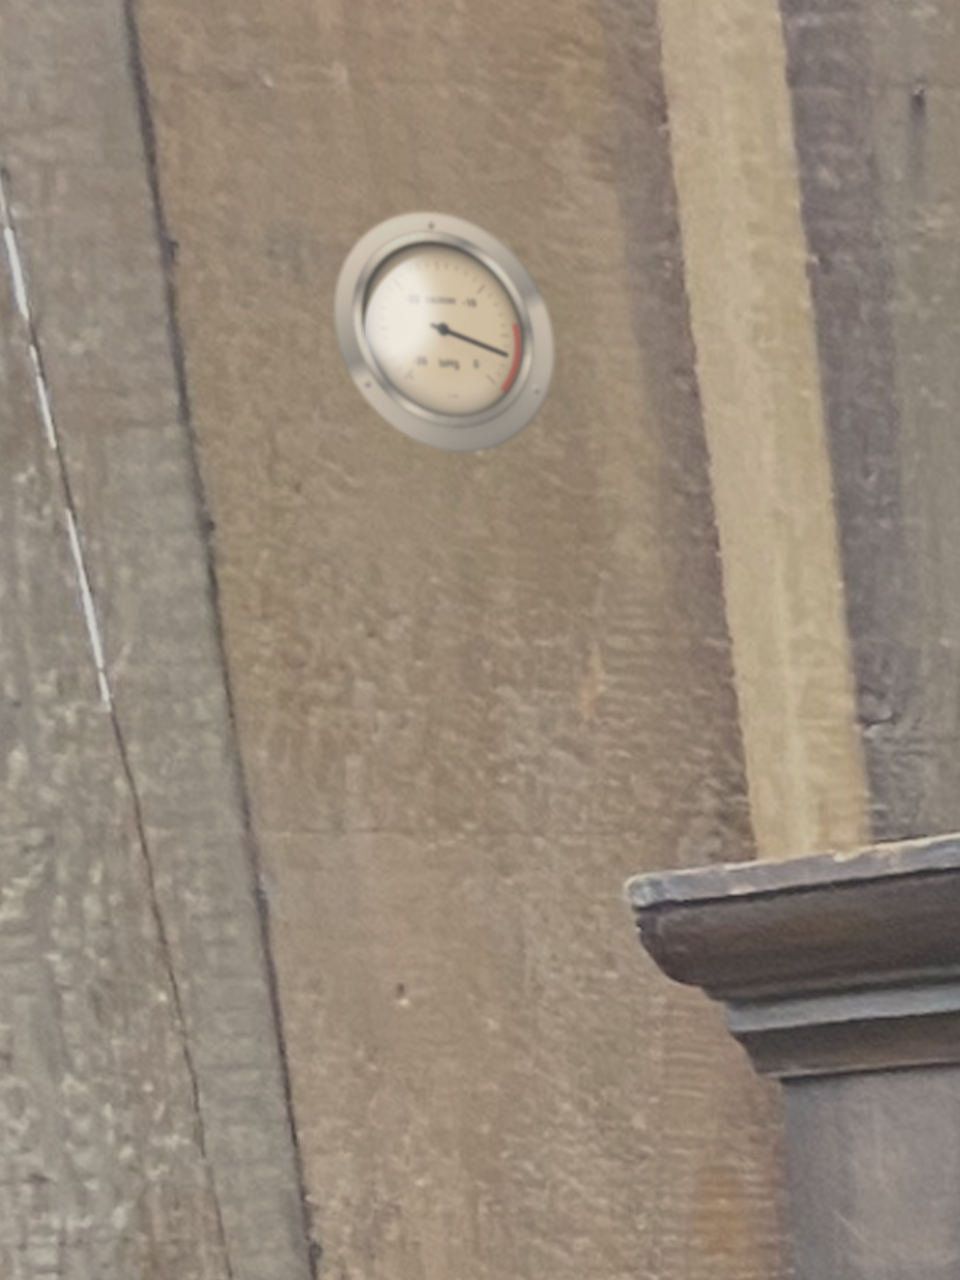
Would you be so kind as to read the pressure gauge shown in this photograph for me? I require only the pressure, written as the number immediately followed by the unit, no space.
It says -3inHg
